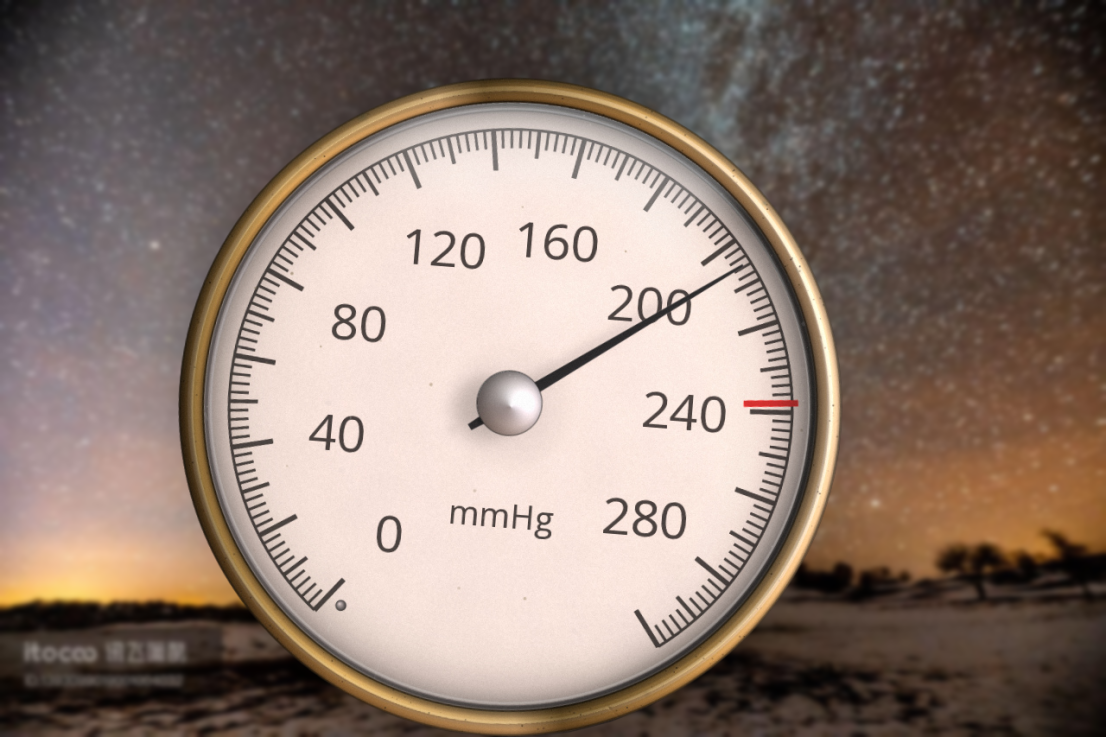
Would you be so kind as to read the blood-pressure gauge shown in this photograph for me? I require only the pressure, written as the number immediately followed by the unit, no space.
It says 206mmHg
